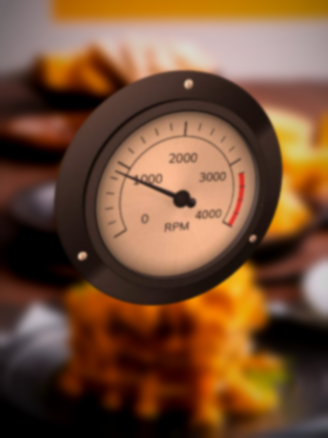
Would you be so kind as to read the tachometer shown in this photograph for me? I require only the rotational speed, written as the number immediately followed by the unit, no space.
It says 900rpm
